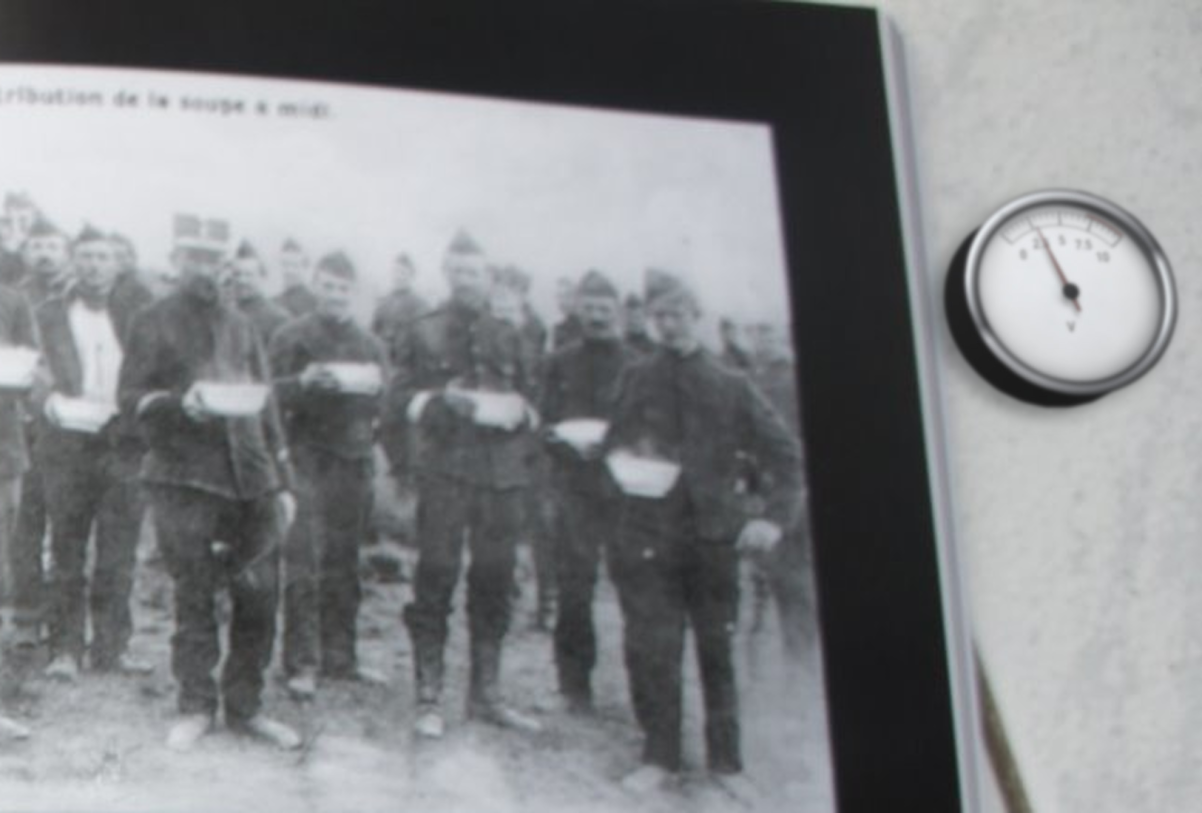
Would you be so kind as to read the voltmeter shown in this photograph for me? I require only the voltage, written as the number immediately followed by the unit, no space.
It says 2.5V
